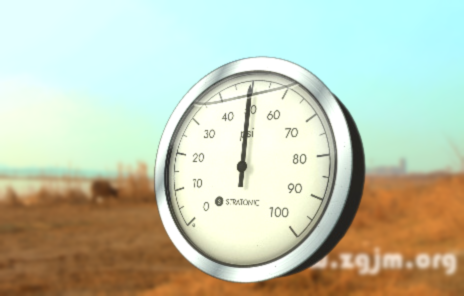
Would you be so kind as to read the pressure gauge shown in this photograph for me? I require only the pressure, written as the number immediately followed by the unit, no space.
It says 50psi
